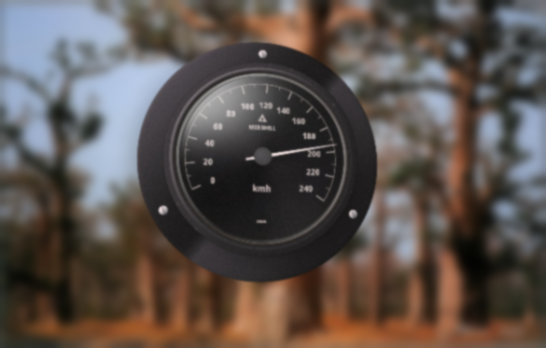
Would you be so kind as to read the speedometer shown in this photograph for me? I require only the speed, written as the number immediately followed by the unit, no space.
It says 195km/h
